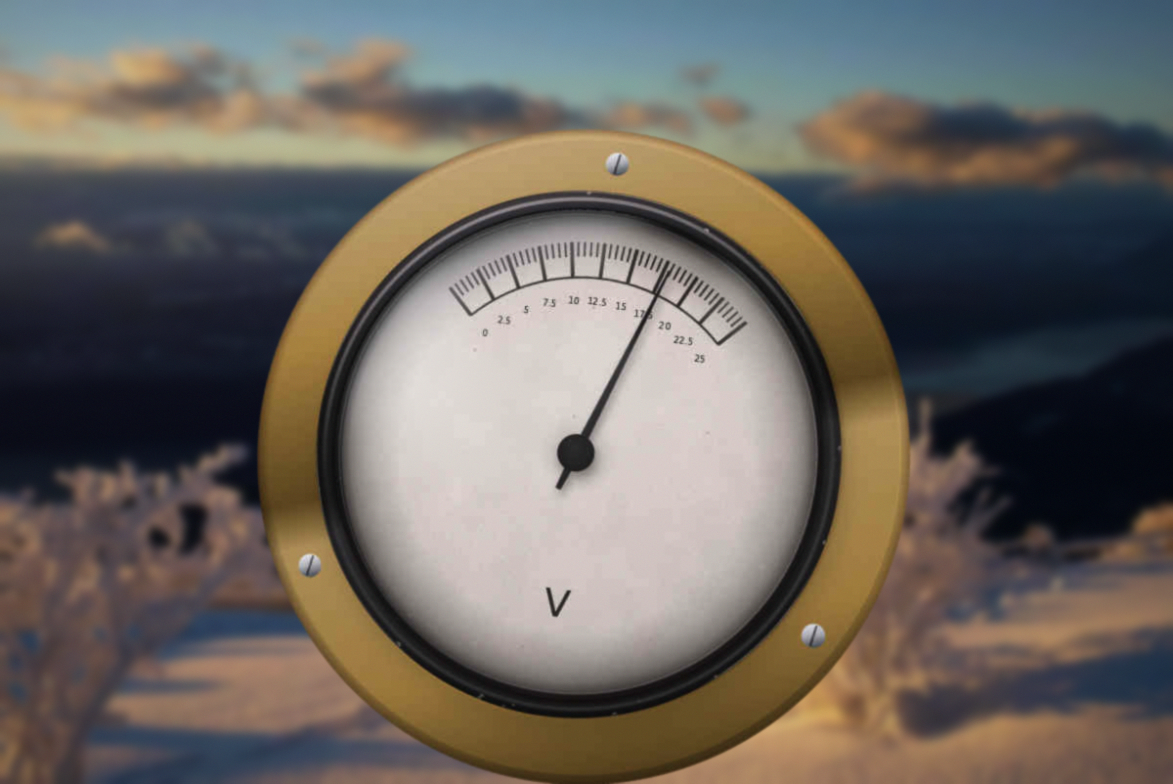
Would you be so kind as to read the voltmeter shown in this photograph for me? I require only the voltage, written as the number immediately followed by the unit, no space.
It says 18V
